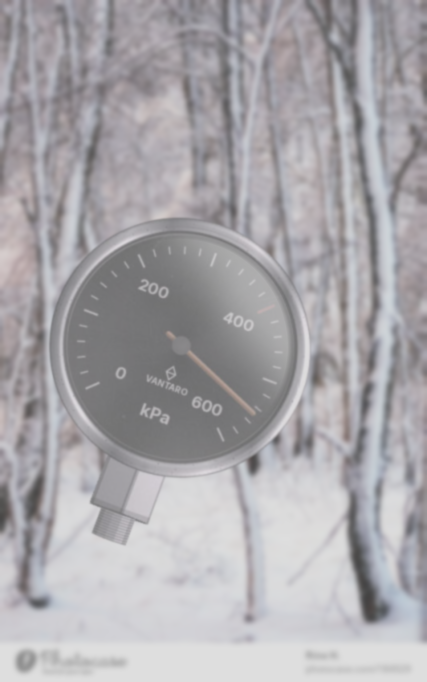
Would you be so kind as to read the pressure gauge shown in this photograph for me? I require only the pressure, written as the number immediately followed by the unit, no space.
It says 550kPa
